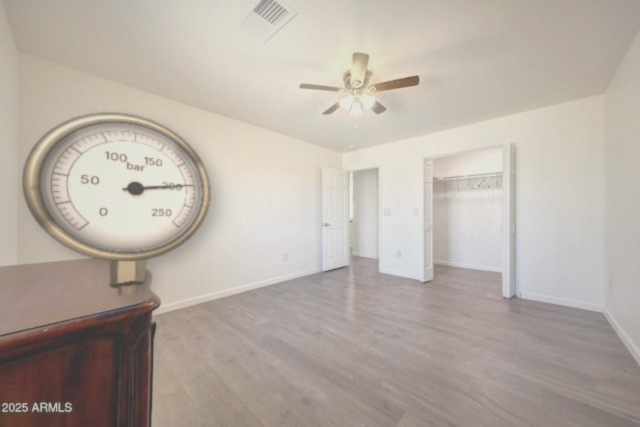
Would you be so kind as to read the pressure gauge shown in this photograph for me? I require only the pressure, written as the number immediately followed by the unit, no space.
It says 200bar
